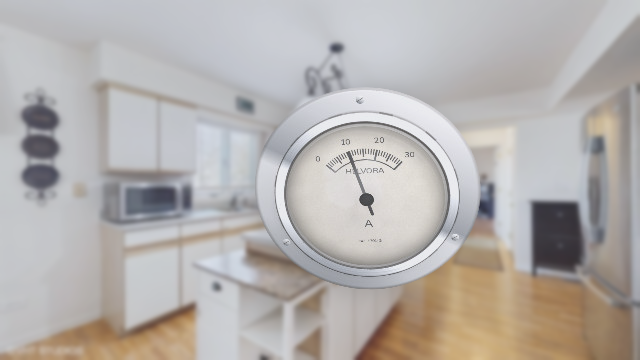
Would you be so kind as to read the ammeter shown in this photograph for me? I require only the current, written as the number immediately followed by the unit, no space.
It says 10A
